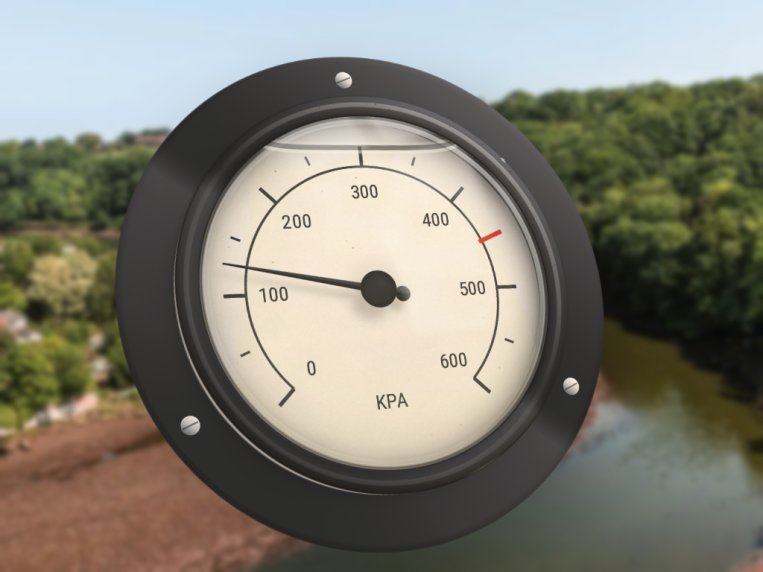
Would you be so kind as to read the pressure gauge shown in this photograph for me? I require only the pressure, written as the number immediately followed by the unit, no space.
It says 125kPa
